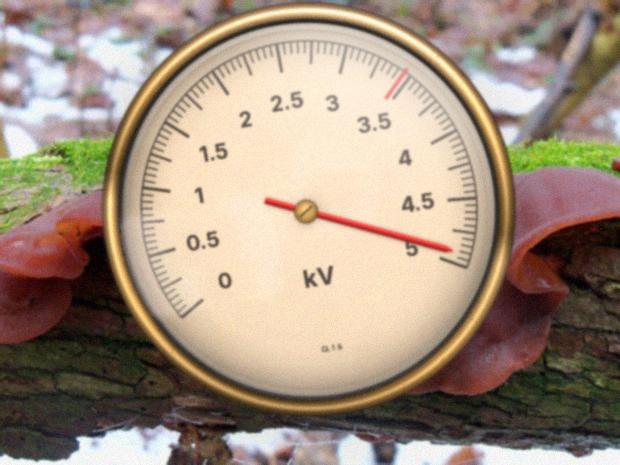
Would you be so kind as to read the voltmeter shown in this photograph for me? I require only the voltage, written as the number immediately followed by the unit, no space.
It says 4.9kV
